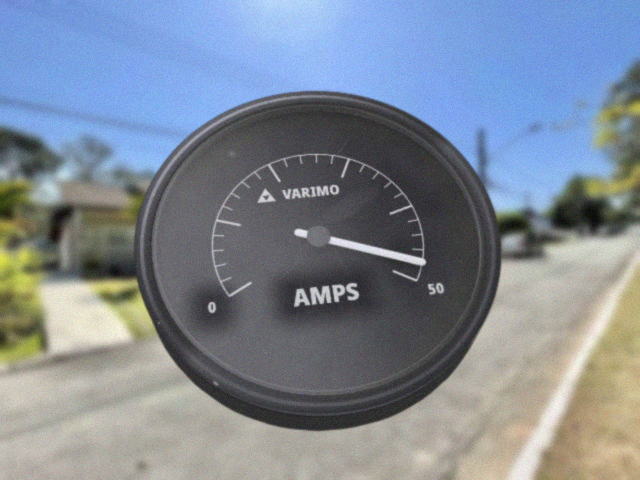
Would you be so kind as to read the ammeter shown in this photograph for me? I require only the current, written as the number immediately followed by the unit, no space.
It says 48A
